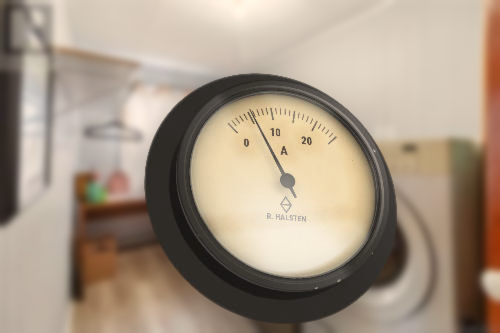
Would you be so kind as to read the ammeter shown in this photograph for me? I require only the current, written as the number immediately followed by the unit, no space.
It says 5A
